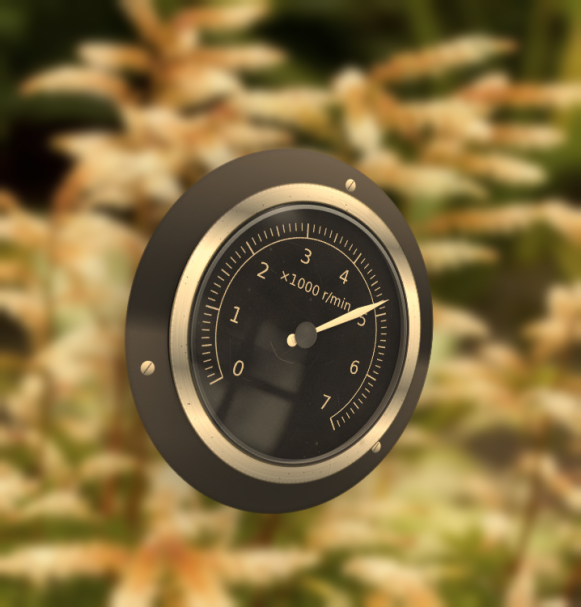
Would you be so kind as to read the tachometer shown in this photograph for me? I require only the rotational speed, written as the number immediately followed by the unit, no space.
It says 4800rpm
